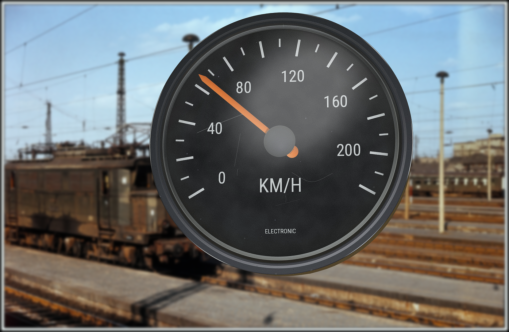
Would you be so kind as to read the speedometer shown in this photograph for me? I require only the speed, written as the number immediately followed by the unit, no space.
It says 65km/h
